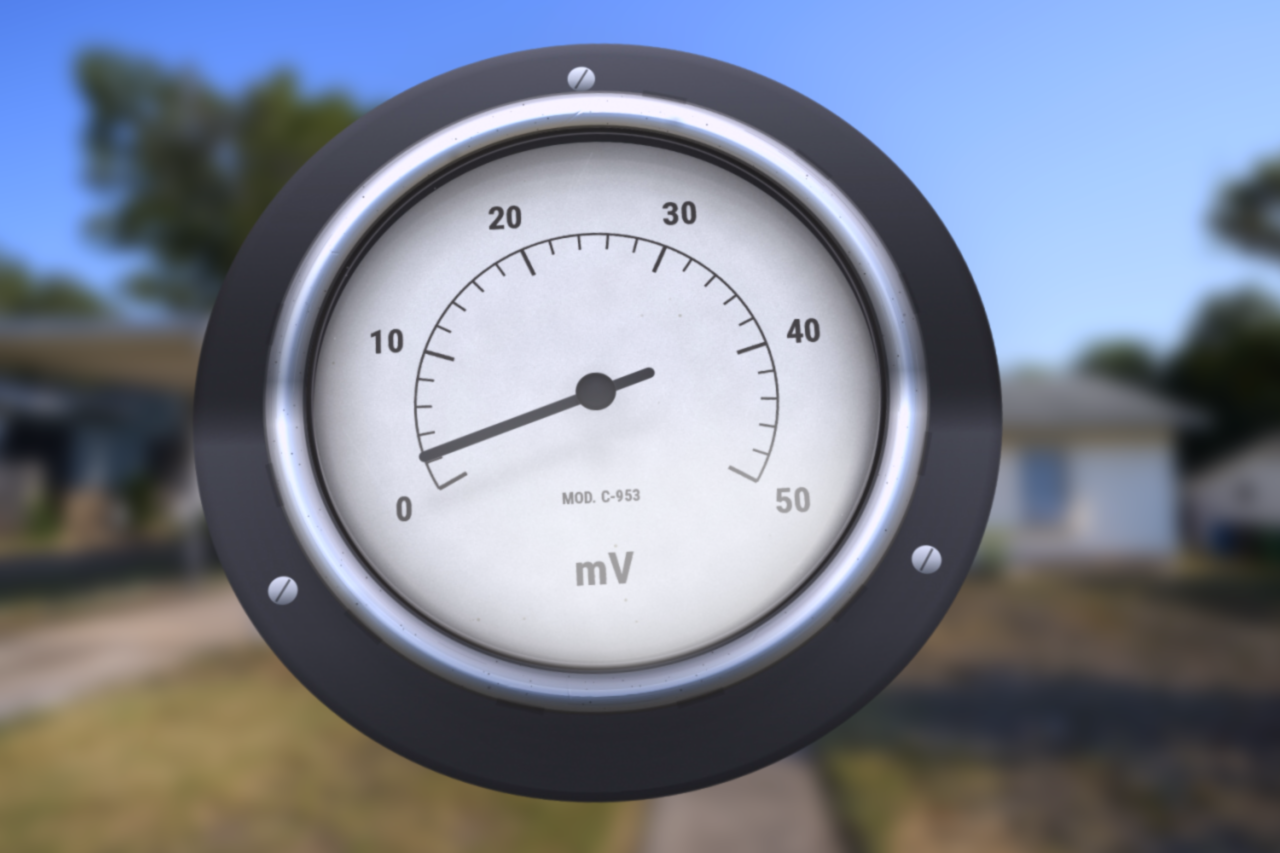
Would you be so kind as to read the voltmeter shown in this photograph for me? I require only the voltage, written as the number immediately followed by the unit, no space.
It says 2mV
